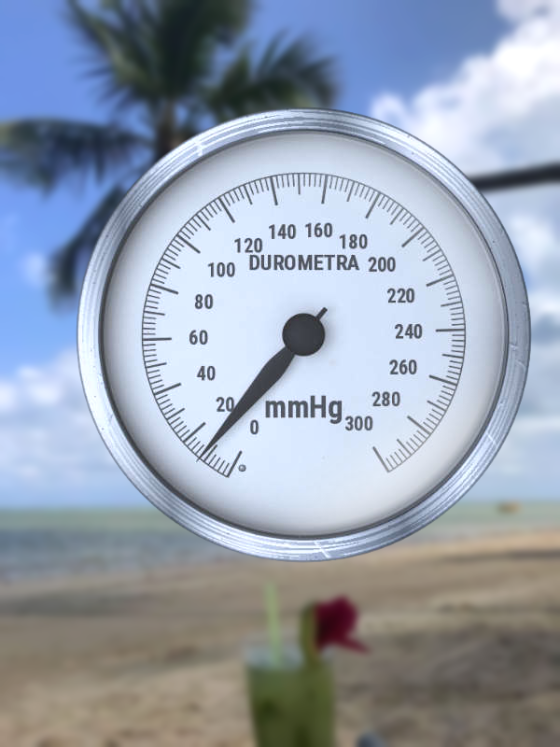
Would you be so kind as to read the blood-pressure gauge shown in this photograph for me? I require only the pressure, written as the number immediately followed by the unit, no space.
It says 12mmHg
